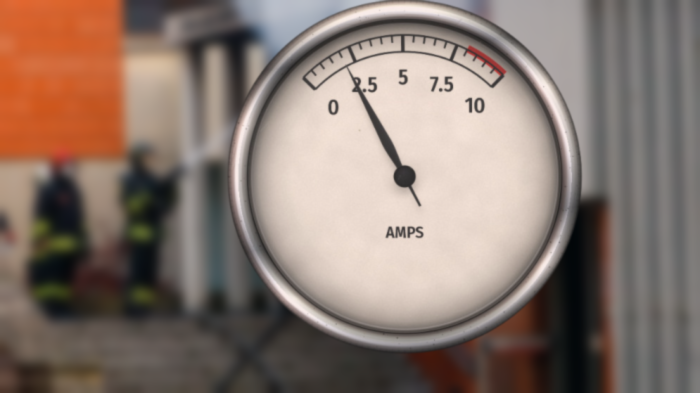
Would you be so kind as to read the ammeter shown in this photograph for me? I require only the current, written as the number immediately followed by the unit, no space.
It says 2A
